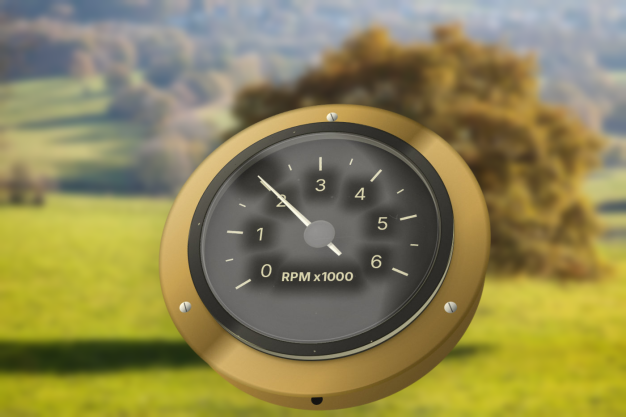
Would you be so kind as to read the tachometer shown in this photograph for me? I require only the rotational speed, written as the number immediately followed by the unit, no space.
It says 2000rpm
